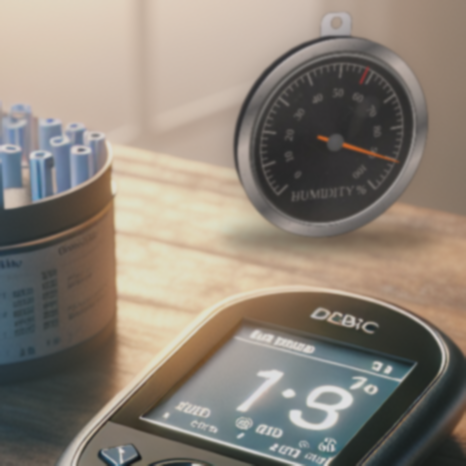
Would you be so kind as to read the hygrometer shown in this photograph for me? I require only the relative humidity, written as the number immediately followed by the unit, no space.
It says 90%
